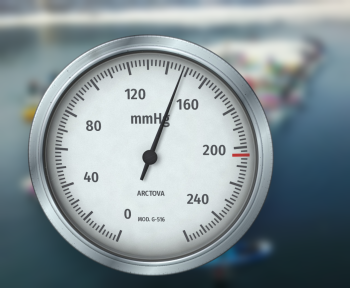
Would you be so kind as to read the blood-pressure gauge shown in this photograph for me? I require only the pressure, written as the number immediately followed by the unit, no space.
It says 148mmHg
